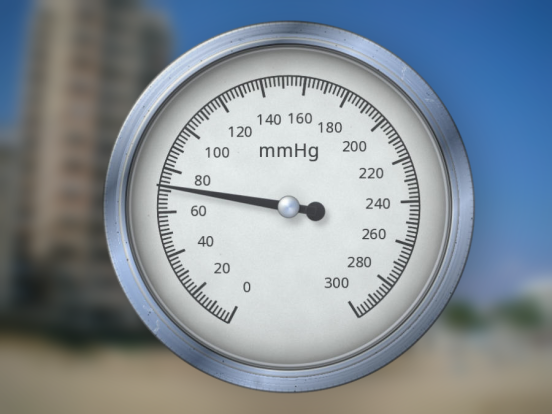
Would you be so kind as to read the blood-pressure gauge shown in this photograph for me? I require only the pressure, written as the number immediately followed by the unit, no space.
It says 72mmHg
